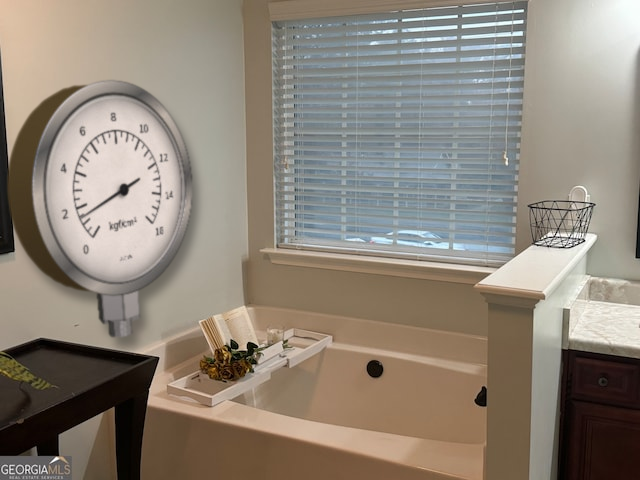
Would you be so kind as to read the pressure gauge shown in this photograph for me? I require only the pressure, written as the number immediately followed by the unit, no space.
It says 1.5kg/cm²
